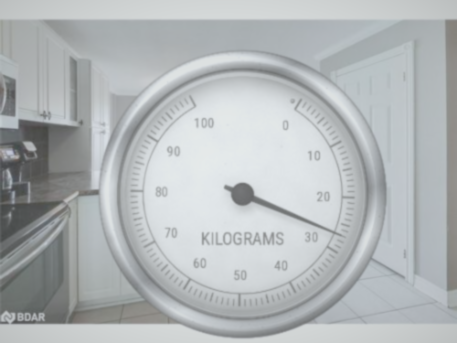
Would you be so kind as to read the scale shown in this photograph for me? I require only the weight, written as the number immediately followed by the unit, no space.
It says 27kg
